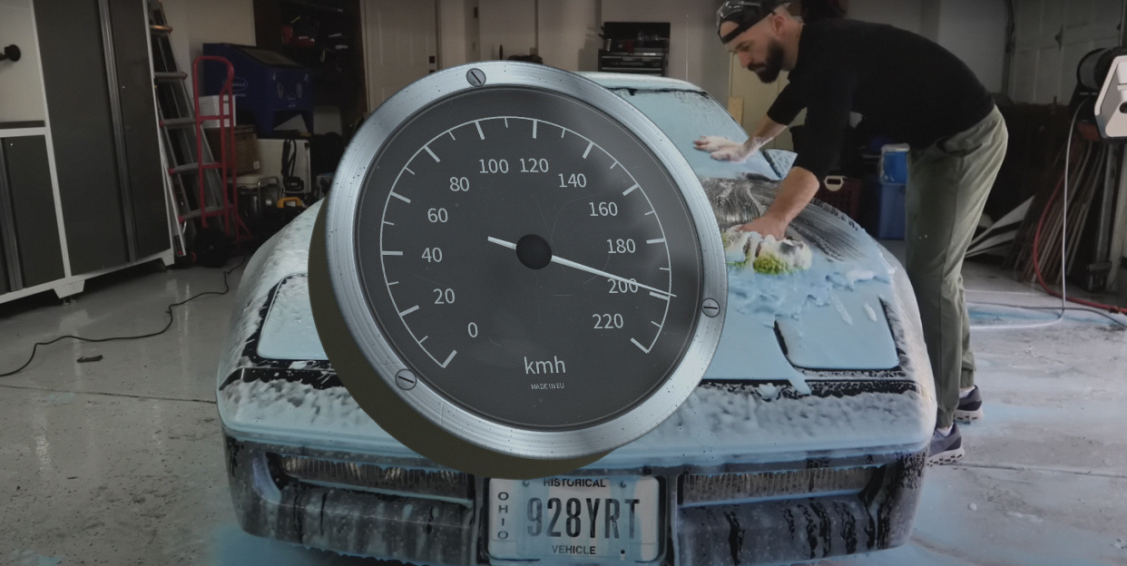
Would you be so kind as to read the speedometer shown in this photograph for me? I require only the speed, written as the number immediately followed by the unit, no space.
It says 200km/h
